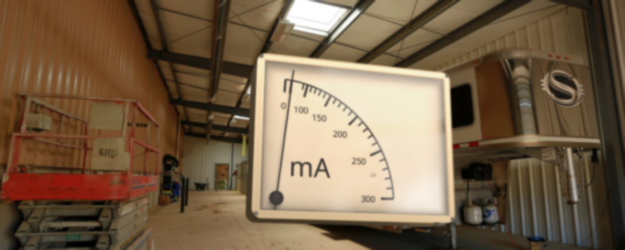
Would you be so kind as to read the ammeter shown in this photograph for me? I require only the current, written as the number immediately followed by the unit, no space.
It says 50mA
